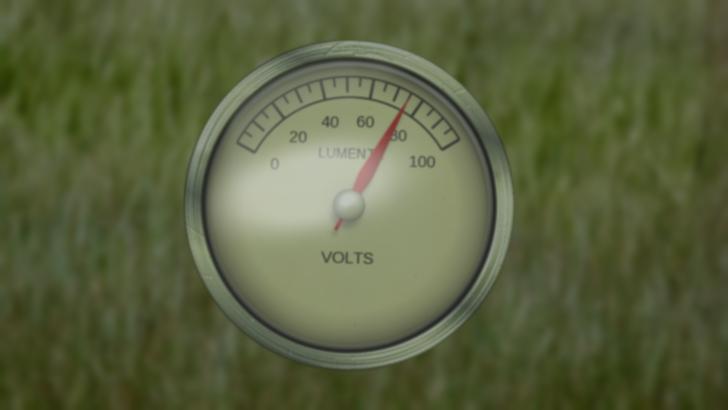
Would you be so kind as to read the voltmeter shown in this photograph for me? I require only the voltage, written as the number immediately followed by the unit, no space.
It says 75V
